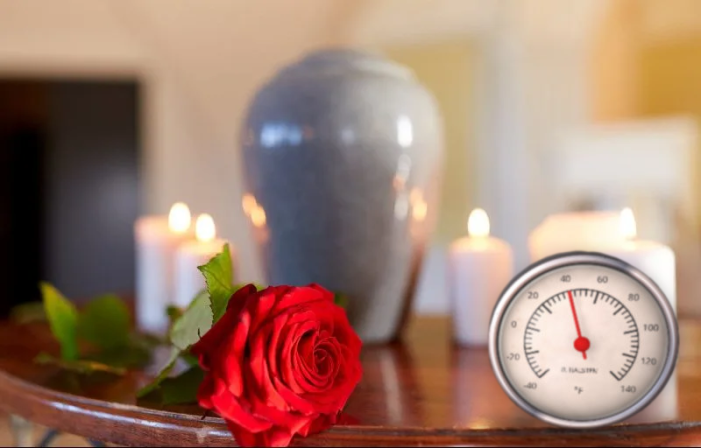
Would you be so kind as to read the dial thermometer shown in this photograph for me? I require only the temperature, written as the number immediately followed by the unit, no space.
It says 40°F
